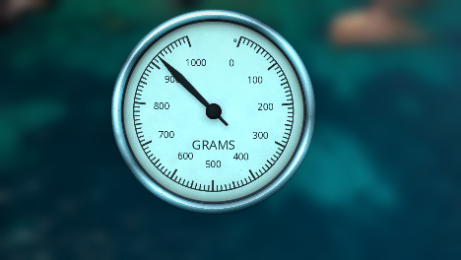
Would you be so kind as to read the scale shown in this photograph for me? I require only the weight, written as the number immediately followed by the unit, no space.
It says 920g
